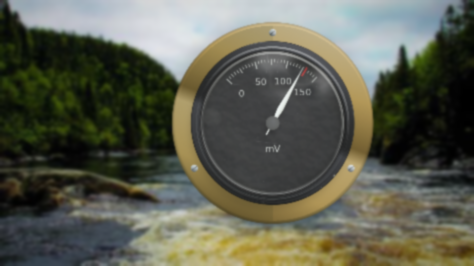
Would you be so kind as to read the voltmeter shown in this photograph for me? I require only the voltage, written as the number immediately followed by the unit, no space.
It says 125mV
